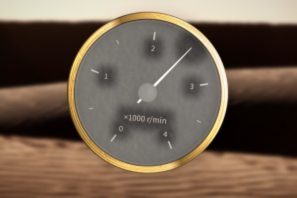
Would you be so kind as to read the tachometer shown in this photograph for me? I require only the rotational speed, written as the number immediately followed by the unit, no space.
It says 2500rpm
